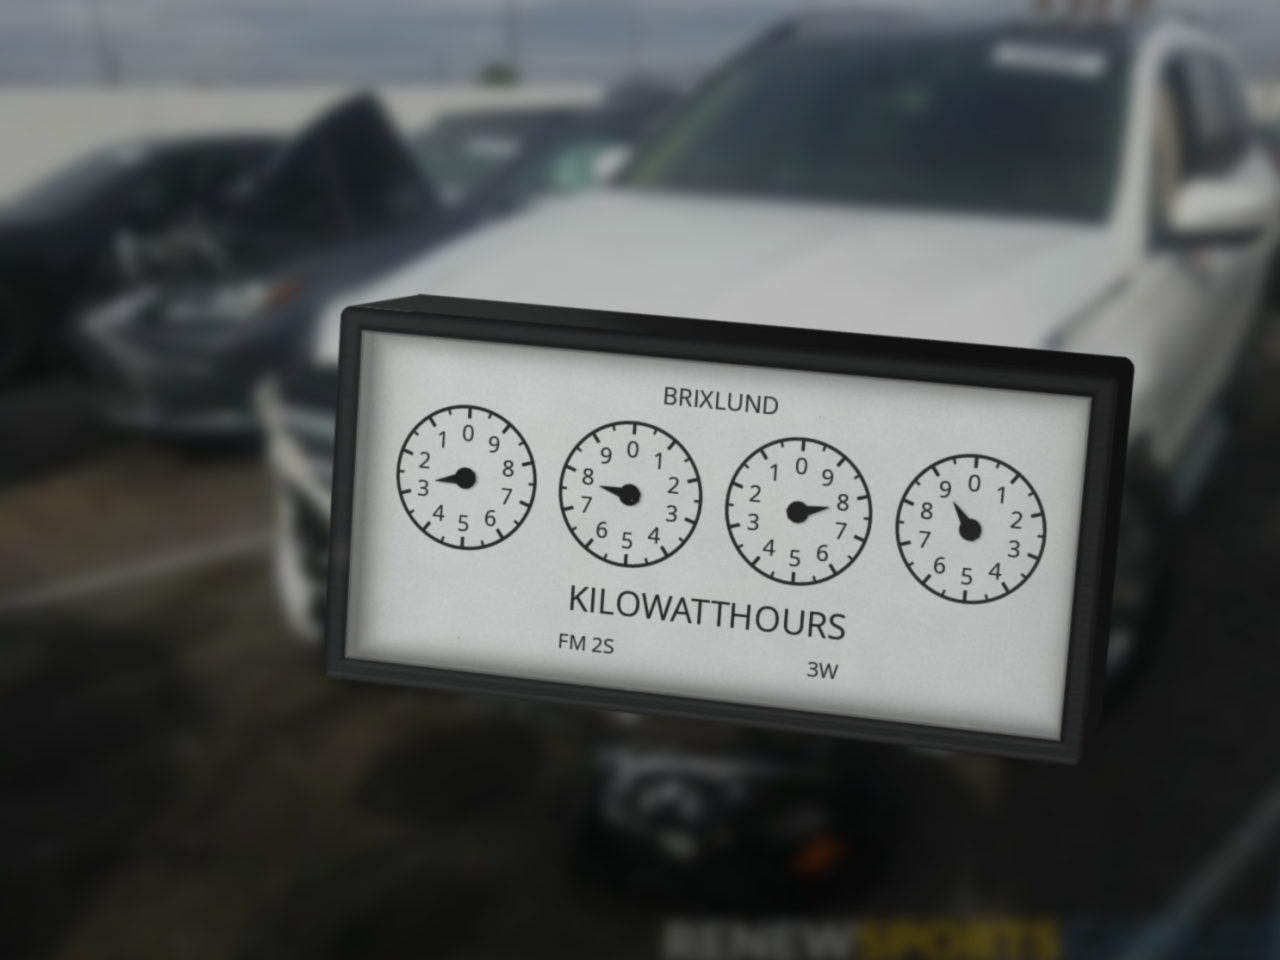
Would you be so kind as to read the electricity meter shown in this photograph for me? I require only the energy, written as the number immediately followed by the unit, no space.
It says 2779kWh
